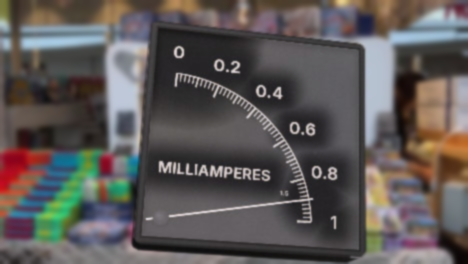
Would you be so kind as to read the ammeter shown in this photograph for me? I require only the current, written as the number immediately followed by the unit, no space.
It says 0.9mA
